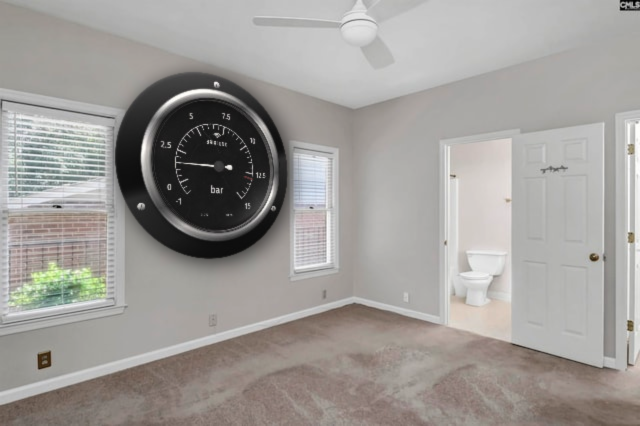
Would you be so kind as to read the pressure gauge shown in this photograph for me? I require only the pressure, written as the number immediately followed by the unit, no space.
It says 1.5bar
